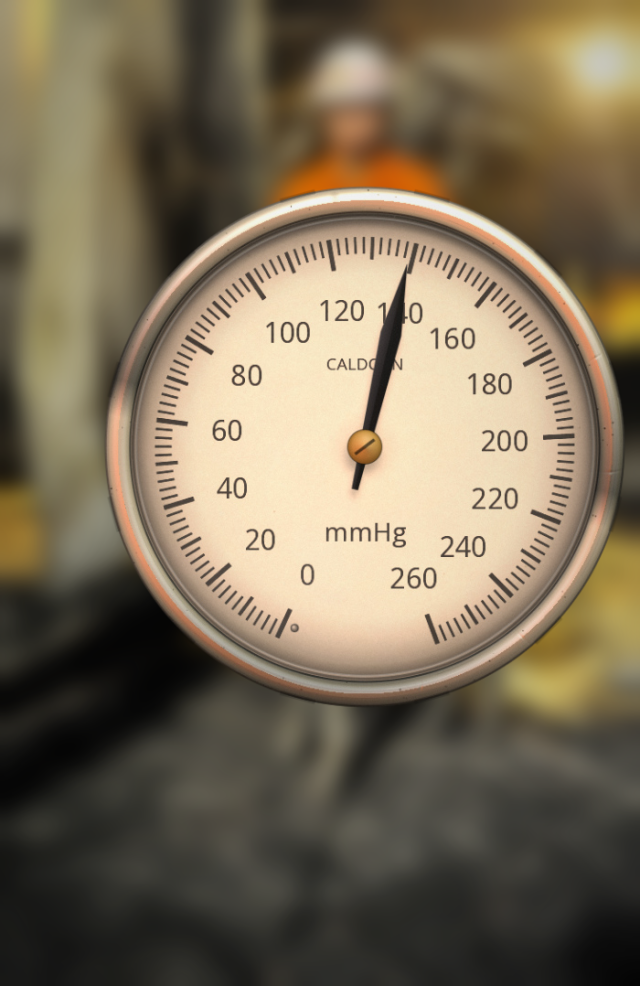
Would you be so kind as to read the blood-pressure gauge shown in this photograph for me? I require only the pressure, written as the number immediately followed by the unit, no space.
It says 139mmHg
